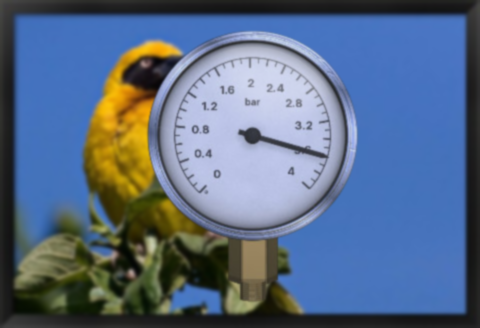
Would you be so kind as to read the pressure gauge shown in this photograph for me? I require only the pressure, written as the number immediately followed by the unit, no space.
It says 3.6bar
